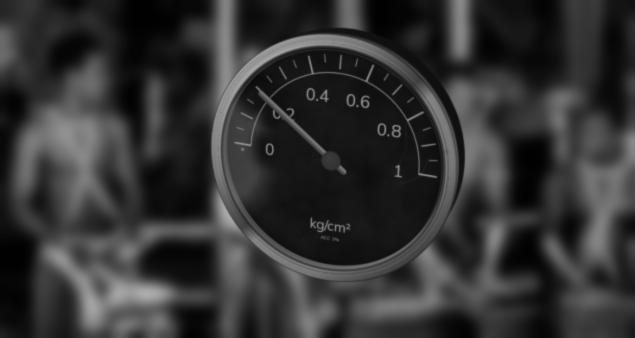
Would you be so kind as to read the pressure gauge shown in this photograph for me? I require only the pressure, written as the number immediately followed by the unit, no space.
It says 0.2kg/cm²
